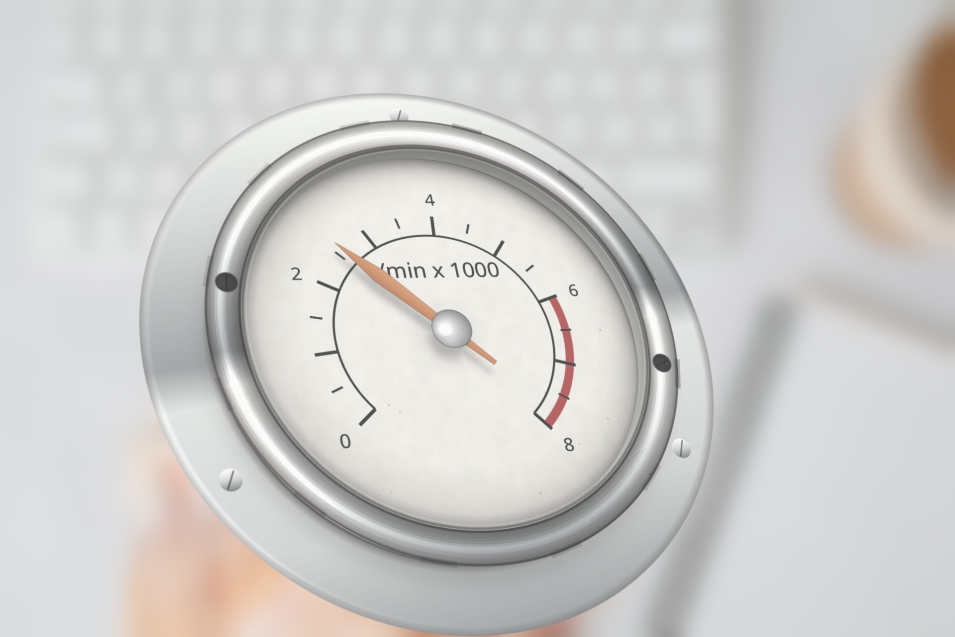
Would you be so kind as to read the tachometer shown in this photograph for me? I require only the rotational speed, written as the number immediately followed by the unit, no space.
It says 2500rpm
